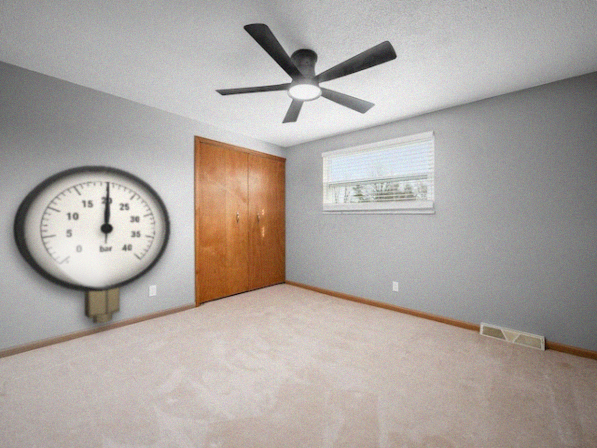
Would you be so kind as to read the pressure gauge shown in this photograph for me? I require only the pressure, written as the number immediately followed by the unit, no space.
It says 20bar
